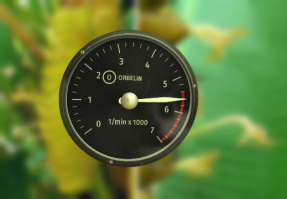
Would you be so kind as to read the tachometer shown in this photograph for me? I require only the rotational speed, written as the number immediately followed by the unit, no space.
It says 5600rpm
